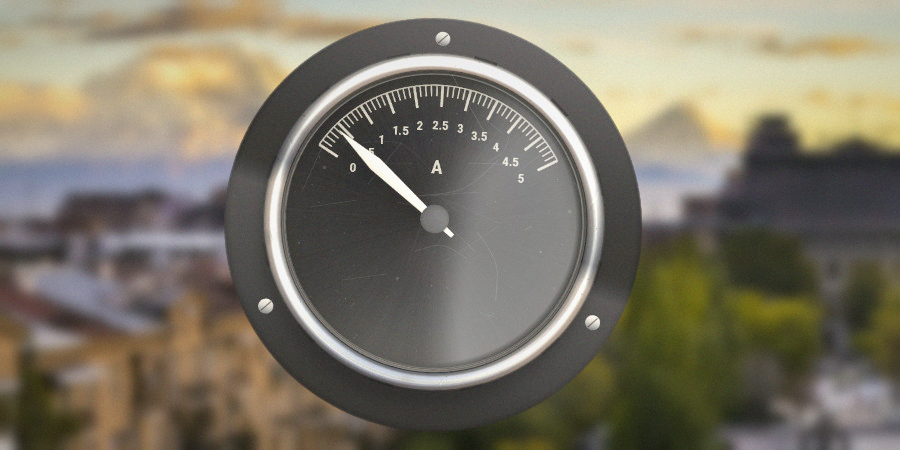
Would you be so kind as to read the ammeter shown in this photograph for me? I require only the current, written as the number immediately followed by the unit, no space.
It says 0.4A
